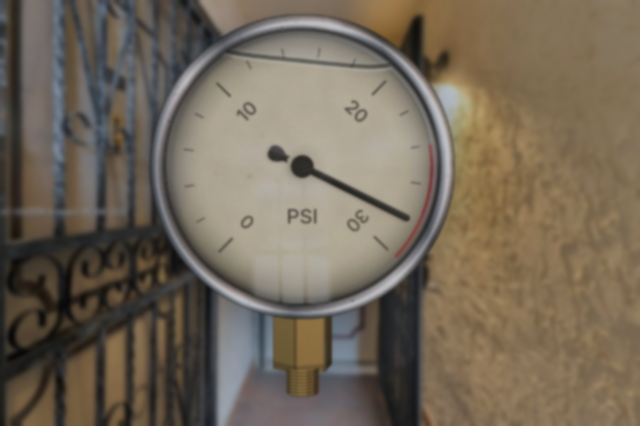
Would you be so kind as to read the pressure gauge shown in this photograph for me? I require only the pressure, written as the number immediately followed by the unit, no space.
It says 28psi
